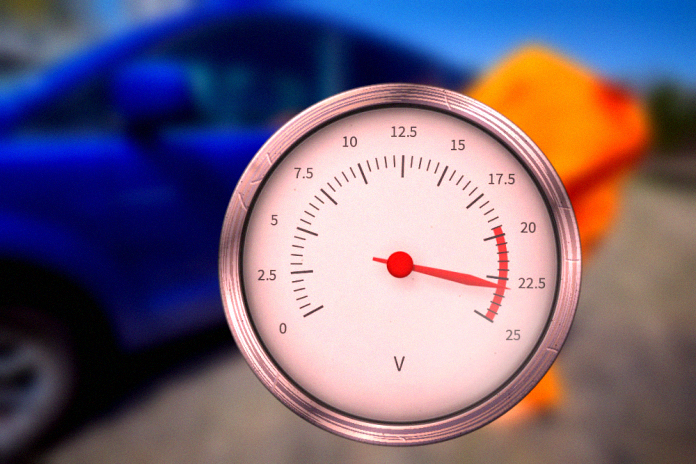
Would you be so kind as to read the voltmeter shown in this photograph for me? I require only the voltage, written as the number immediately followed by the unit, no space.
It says 23V
